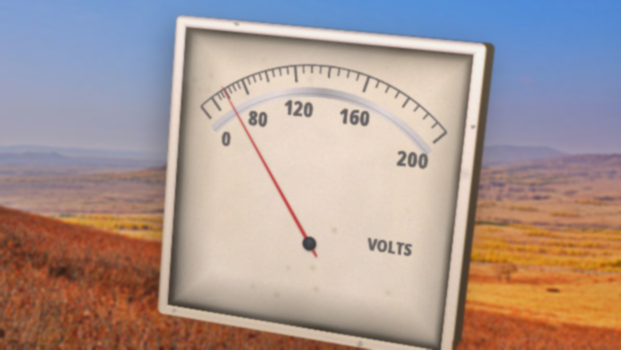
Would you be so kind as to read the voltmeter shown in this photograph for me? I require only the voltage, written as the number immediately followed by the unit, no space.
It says 60V
